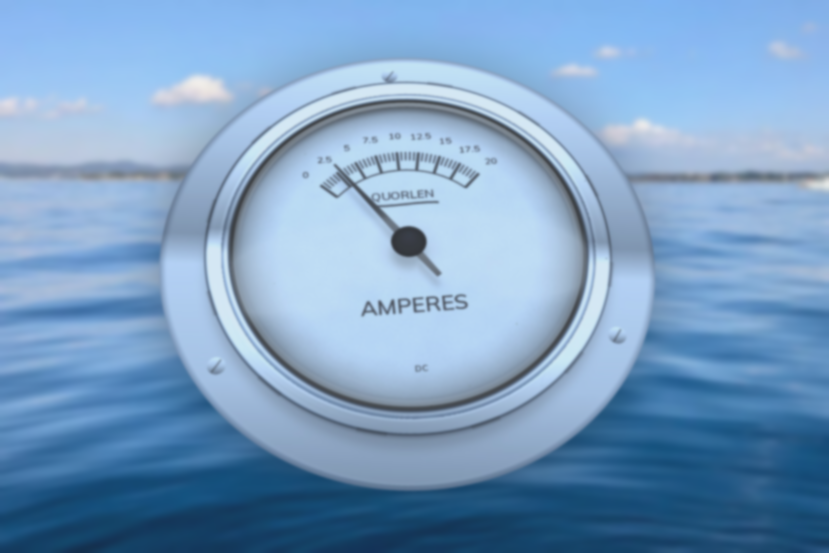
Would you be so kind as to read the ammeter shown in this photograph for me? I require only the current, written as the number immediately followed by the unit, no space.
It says 2.5A
